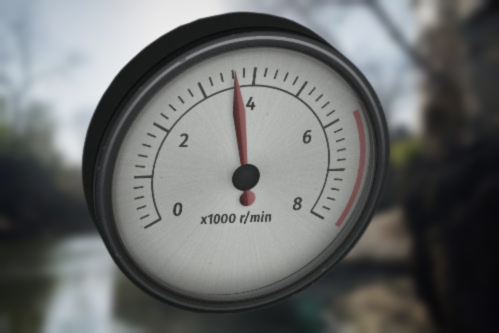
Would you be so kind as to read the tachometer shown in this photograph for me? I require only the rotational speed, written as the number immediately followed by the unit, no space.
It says 3600rpm
